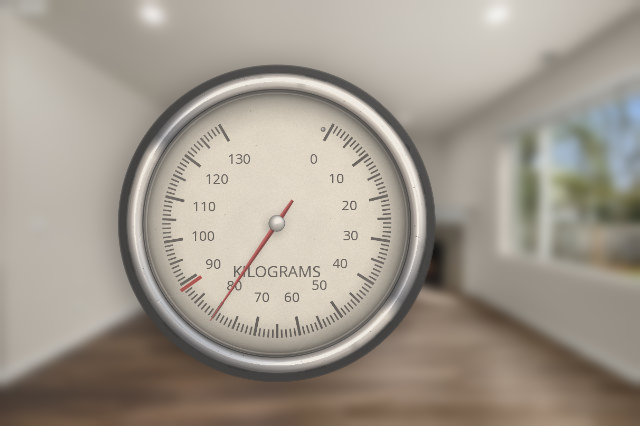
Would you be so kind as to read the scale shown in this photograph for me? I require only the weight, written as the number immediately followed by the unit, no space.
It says 80kg
